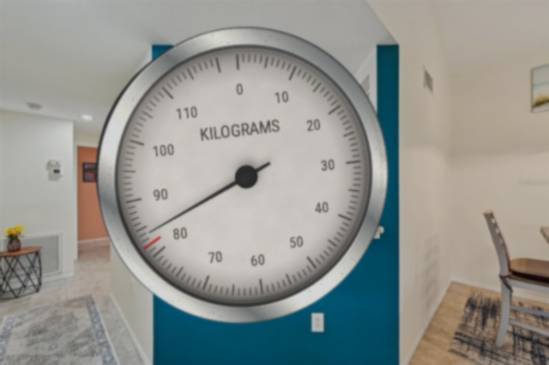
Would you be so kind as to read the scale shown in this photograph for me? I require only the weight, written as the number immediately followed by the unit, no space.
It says 84kg
